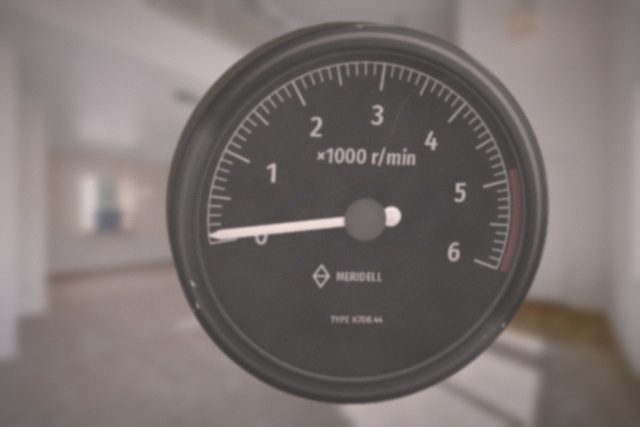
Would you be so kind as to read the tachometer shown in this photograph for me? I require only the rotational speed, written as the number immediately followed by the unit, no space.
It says 100rpm
